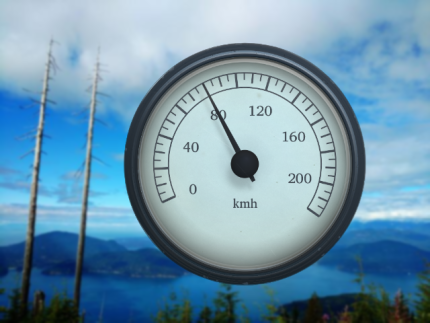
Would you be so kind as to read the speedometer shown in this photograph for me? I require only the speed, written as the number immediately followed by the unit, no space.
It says 80km/h
